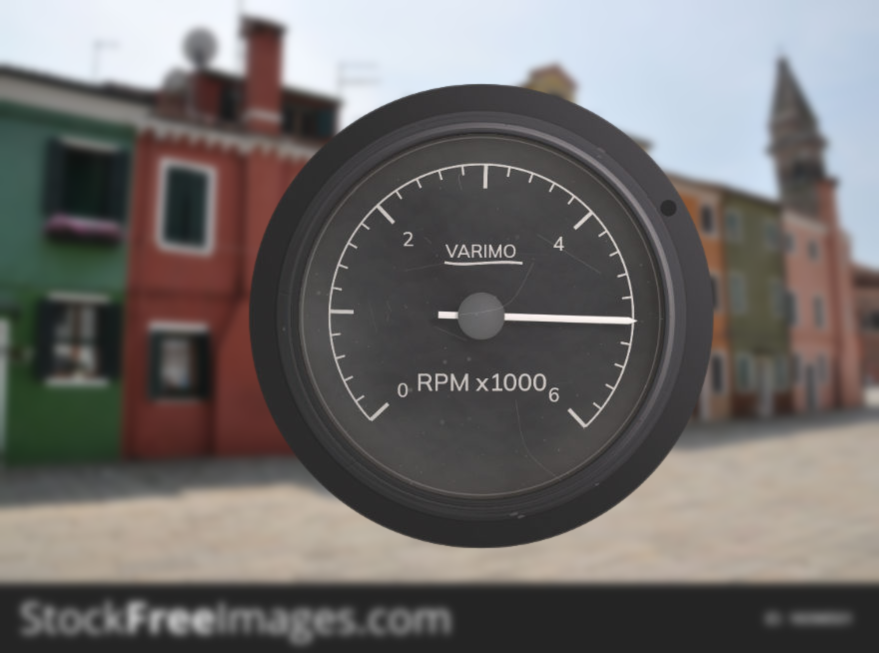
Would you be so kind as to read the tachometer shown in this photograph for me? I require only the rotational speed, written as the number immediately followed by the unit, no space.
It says 5000rpm
